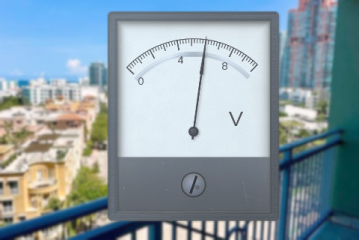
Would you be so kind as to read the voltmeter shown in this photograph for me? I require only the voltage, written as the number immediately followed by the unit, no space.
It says 6V
